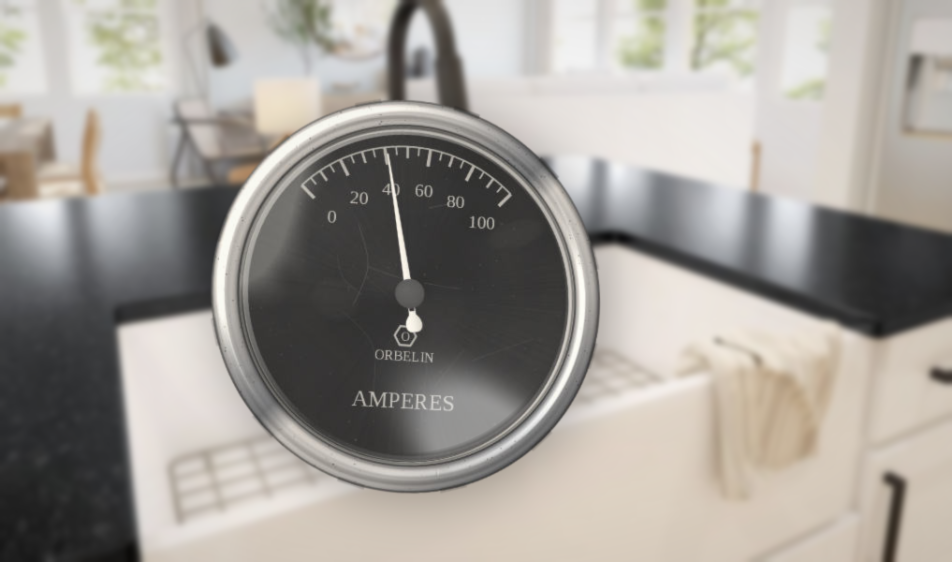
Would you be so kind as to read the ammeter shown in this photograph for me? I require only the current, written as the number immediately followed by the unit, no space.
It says 40A
